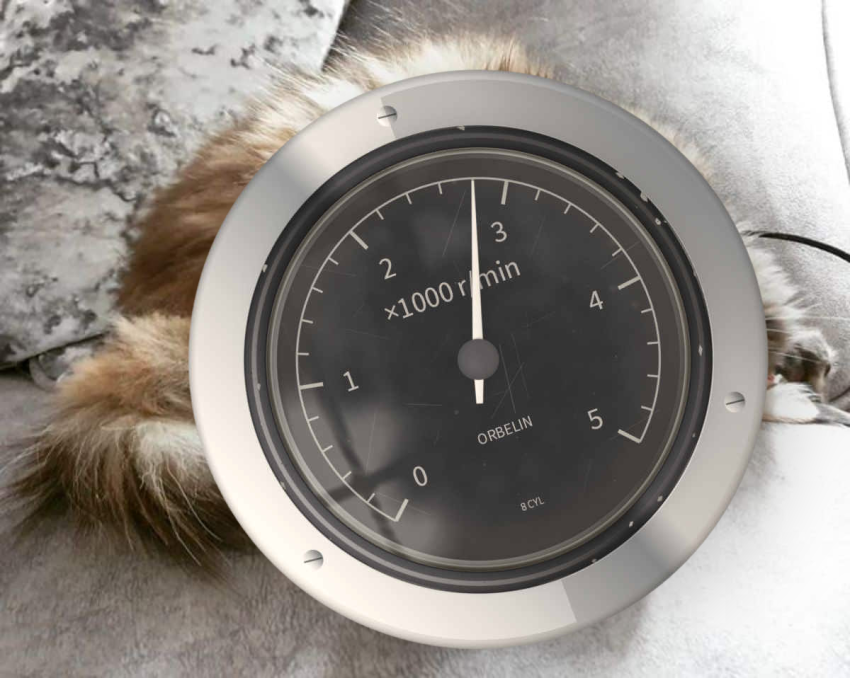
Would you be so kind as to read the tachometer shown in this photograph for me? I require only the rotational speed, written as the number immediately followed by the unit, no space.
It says 2800rpm
